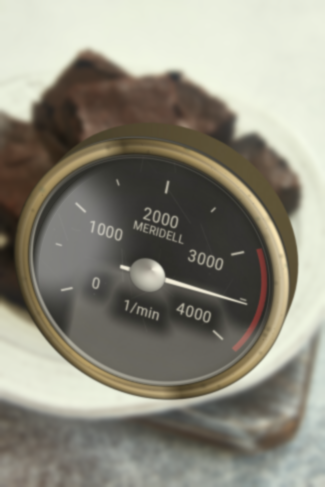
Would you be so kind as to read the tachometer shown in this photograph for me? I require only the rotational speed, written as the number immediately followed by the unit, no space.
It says 3500rpm
